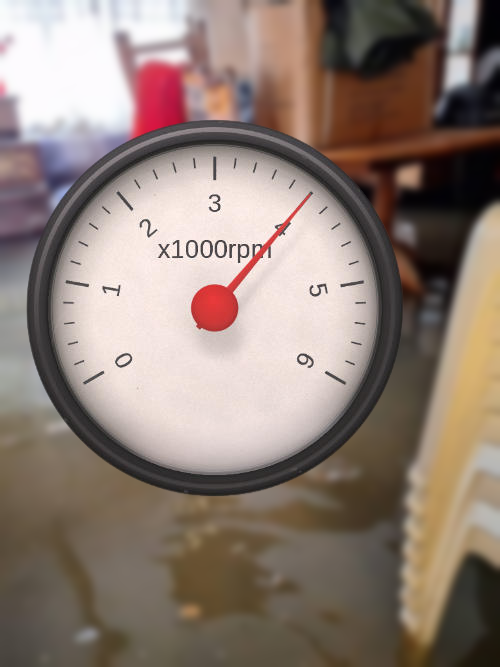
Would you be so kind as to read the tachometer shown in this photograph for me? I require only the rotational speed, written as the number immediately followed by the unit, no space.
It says 4000rpm
